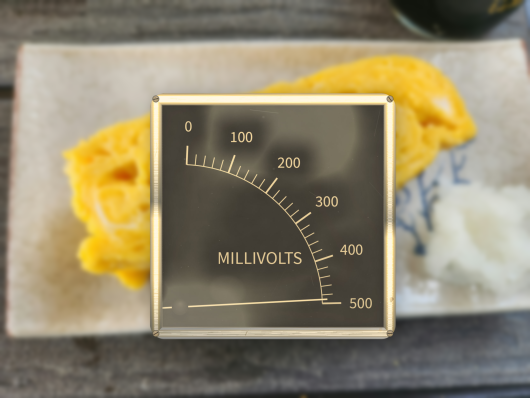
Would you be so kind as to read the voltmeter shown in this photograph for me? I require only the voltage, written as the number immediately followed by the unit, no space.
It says 490mV
